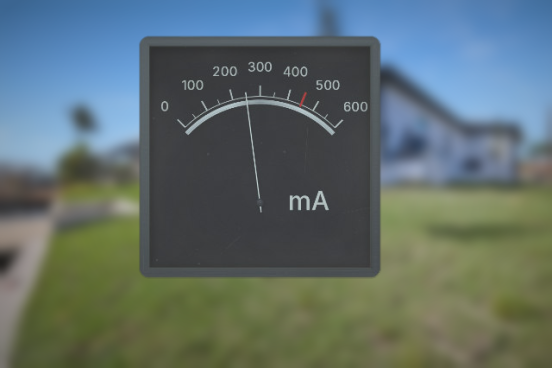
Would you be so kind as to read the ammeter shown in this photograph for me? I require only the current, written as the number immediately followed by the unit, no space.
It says 250mA
